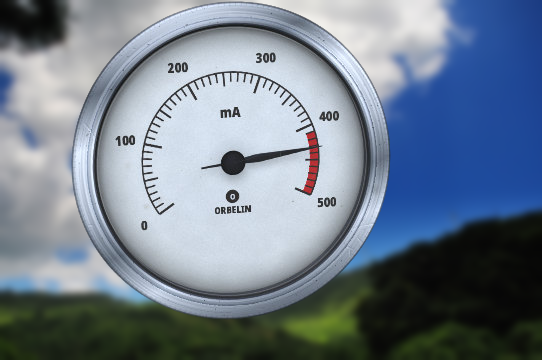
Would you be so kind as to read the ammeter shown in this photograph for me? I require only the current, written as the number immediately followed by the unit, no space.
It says 430mA
